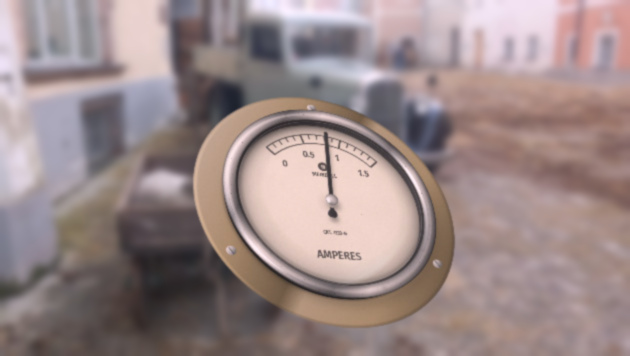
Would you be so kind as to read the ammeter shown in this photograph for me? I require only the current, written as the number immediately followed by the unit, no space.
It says 0.8A
